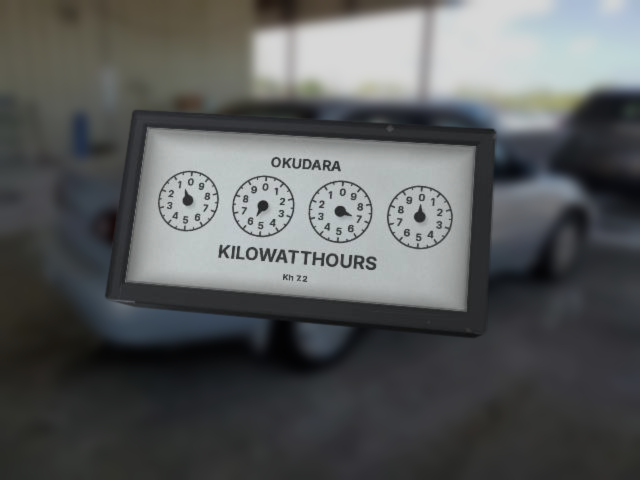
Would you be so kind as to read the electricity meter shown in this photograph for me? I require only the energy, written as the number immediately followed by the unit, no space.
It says 570kWh
